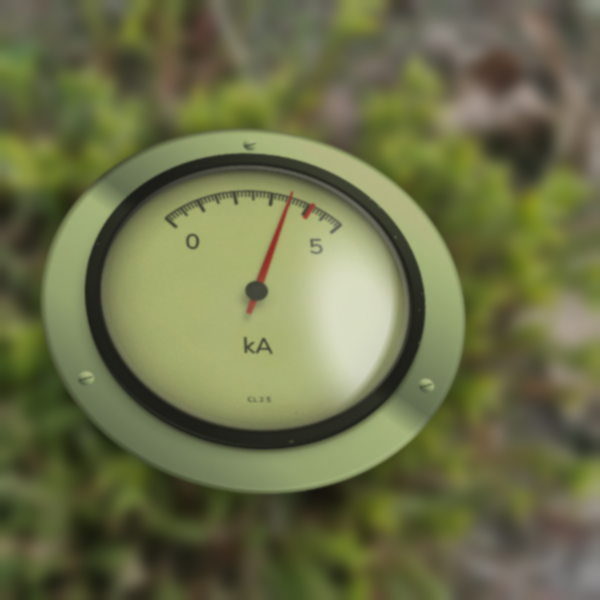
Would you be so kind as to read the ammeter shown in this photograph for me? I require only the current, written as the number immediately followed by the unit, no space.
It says 3.5kA
